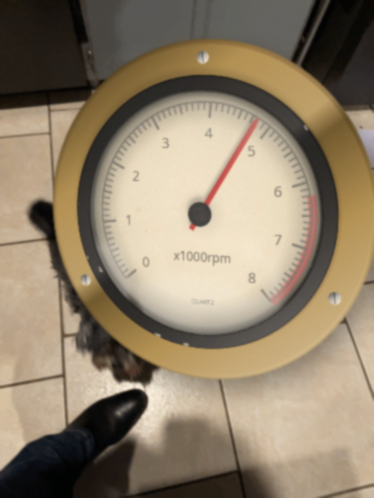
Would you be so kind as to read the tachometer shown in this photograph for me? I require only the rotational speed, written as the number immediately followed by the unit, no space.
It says 4800rpm
